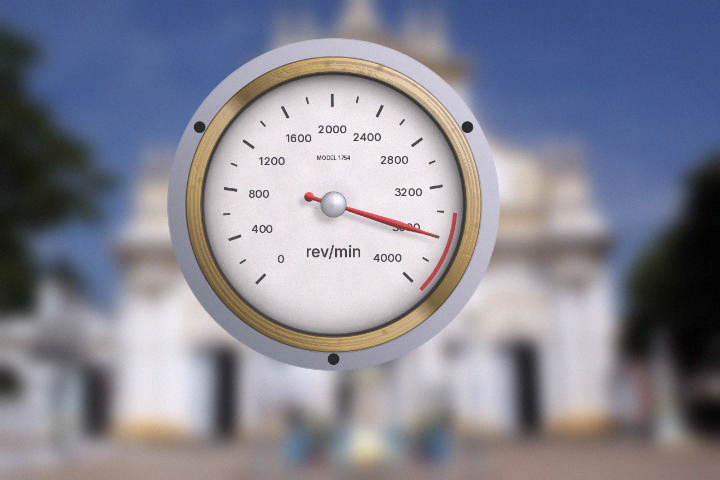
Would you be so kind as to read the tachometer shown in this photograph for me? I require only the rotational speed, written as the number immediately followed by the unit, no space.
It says 3600rpm
